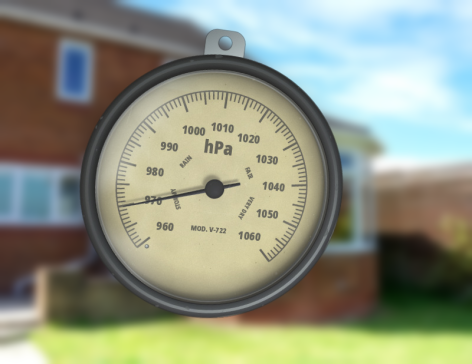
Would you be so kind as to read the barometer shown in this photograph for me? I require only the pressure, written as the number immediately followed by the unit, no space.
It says 970hPa
